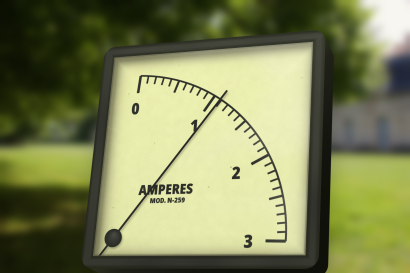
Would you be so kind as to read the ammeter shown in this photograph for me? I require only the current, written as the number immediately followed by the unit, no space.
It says 1.1A
